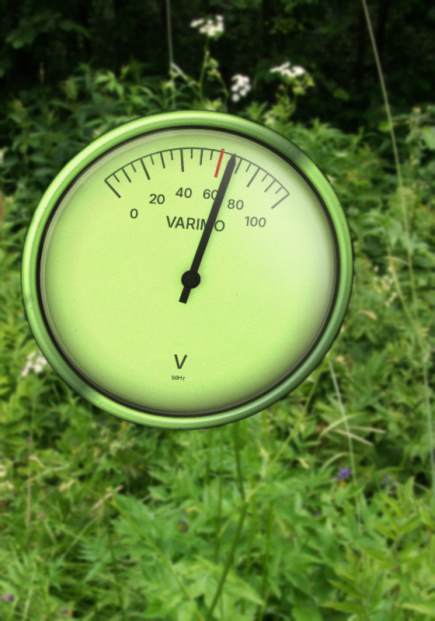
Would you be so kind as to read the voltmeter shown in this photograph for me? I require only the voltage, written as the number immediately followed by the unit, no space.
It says 65V
